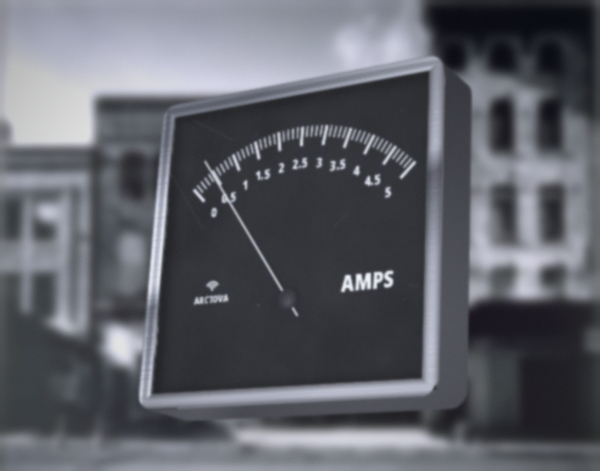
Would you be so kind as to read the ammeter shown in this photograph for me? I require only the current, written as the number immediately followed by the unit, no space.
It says 0.5A
